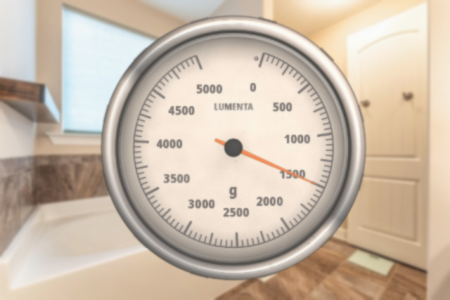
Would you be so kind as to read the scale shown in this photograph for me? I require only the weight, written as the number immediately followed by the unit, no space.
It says 1500g
